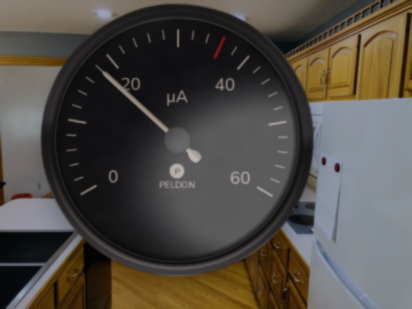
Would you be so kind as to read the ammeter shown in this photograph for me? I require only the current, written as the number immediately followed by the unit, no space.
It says 18µA
